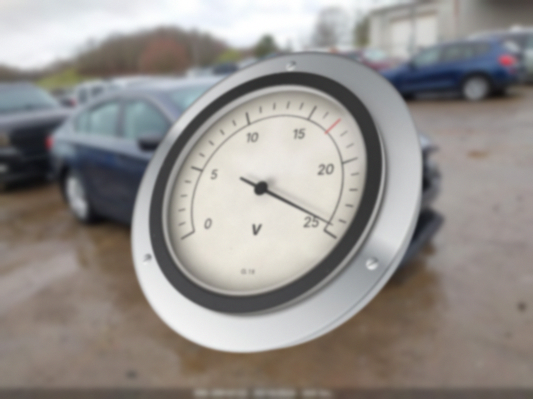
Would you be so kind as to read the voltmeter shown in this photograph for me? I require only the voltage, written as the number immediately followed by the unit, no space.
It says 24.5V
